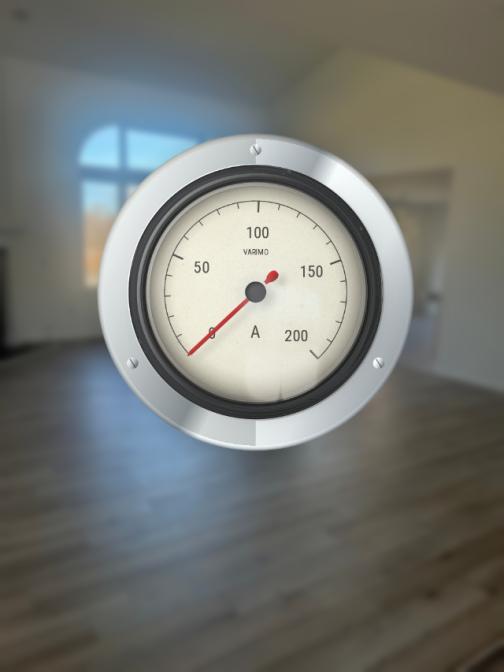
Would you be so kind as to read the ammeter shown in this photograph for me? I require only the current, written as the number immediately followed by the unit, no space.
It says 0A
